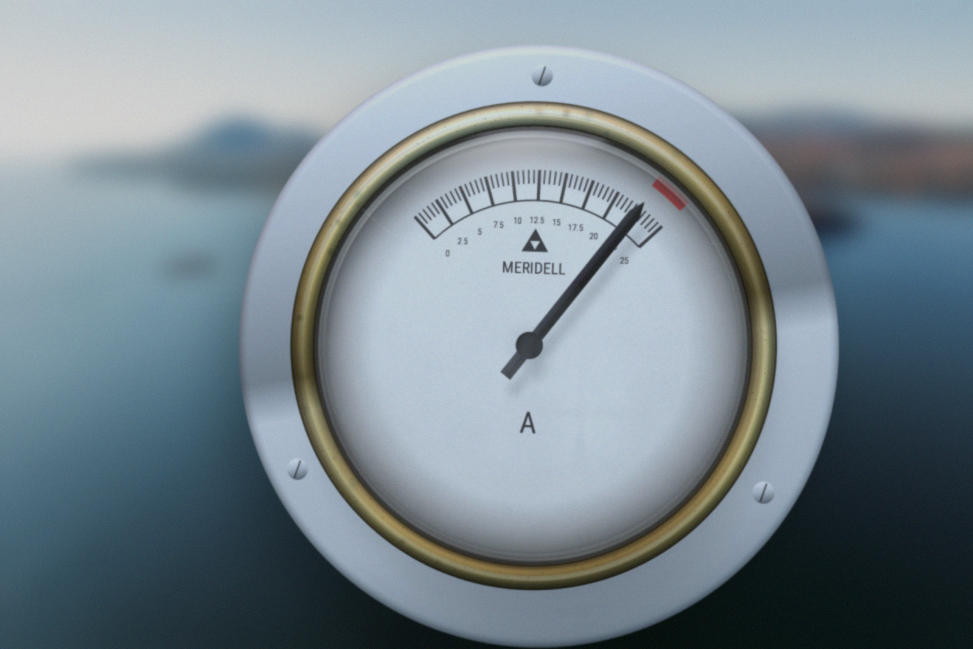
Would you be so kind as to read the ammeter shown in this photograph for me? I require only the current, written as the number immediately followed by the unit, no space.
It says 22.5A
